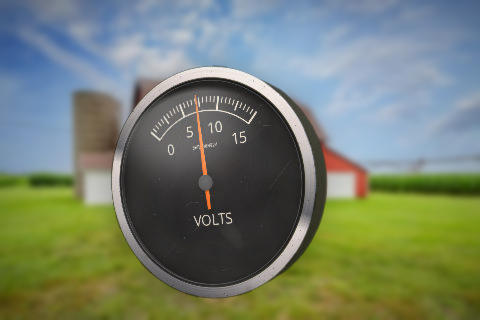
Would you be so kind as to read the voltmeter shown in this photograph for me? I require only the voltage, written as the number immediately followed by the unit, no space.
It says 7.5V
